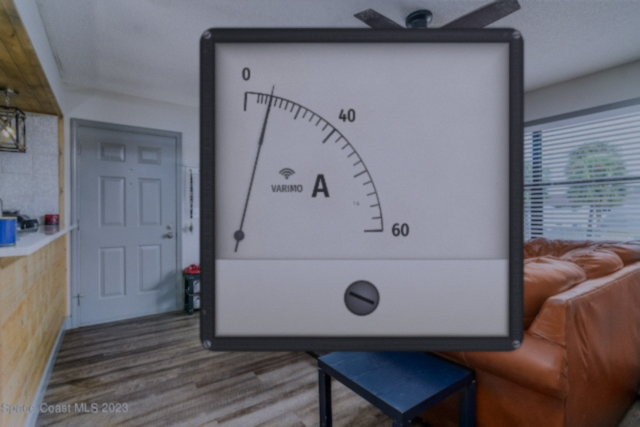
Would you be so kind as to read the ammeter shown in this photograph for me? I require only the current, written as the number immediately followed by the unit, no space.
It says 20A
